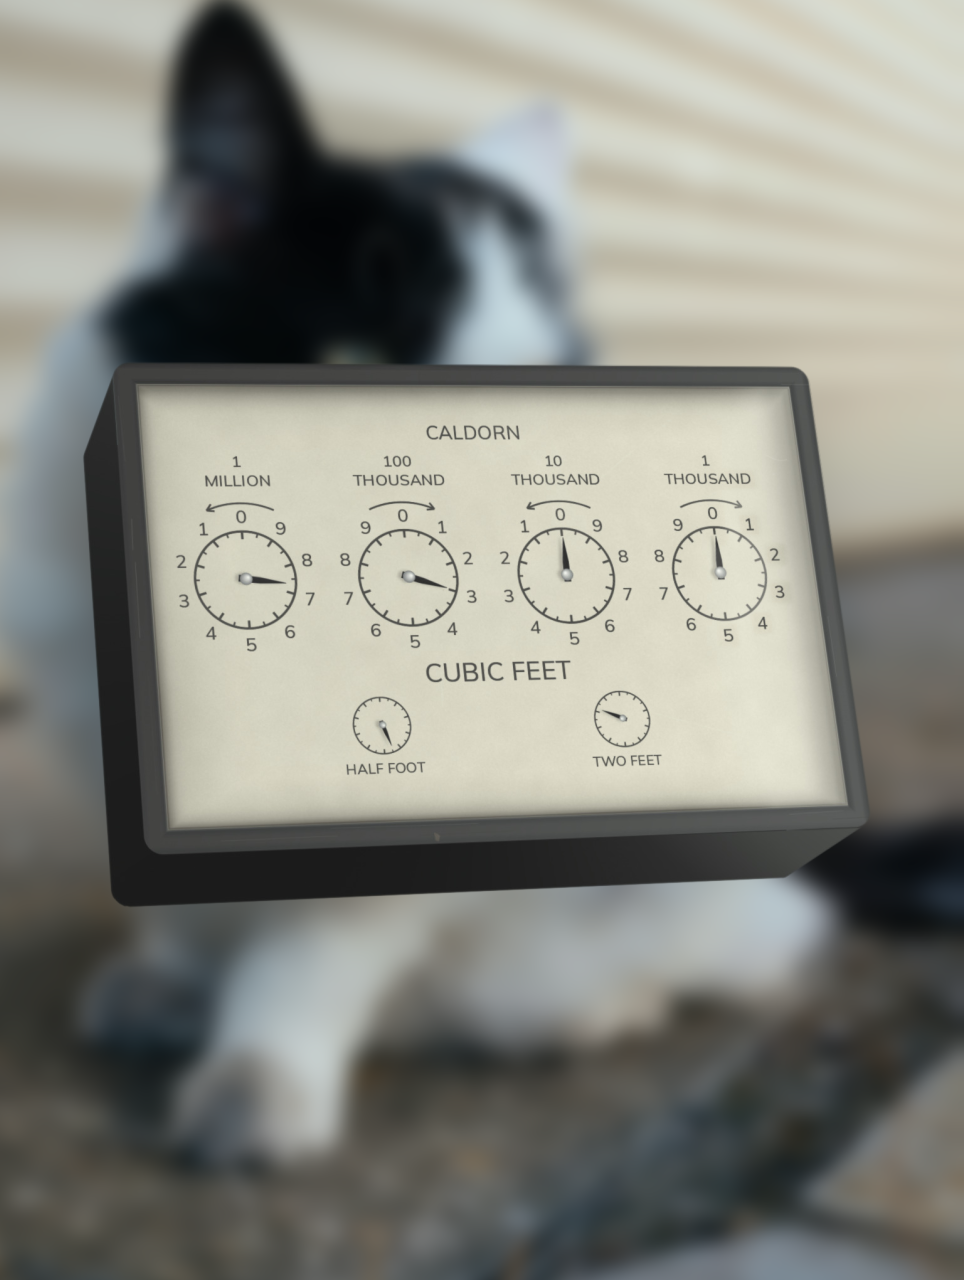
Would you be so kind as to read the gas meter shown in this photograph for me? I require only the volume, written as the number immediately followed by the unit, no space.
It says 730000ft³
